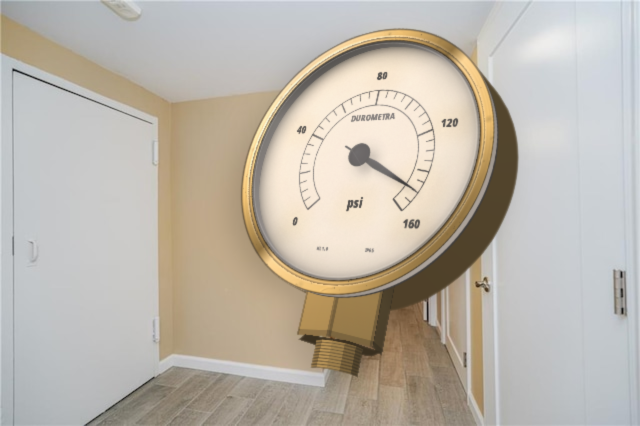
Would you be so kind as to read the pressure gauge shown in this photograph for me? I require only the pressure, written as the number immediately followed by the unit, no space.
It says 150psi
